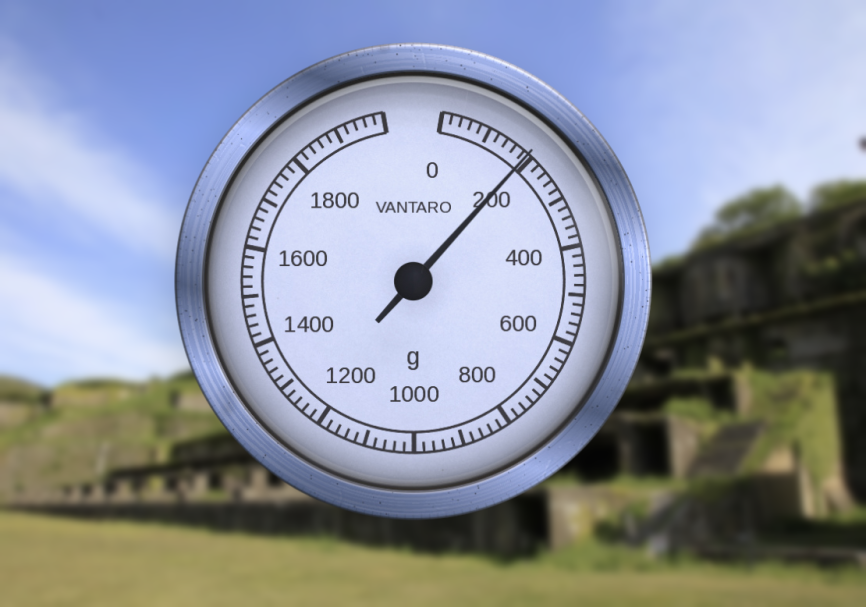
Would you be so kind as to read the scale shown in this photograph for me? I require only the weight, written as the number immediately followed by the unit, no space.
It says 190g
